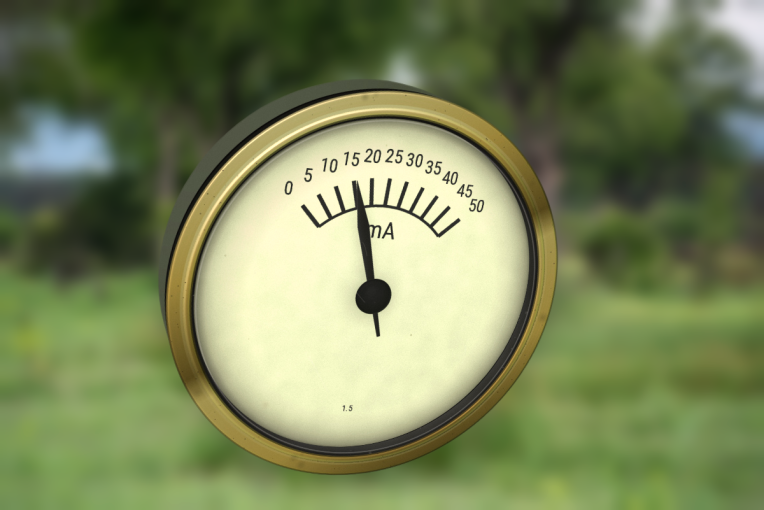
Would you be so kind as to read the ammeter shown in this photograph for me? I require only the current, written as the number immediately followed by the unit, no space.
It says 15mA
